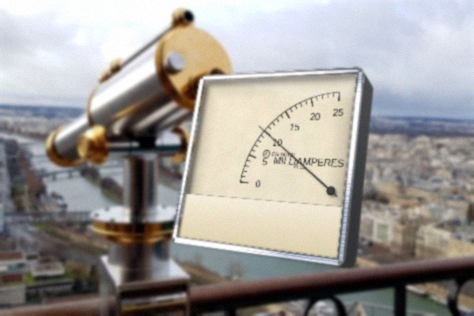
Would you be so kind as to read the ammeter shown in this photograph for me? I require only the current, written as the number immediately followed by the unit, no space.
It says 10mA
